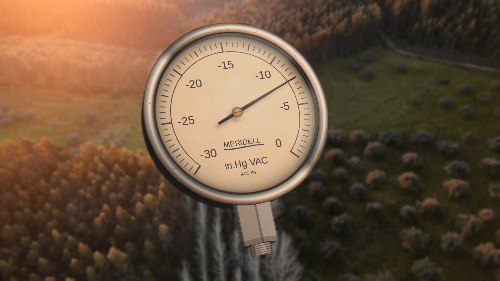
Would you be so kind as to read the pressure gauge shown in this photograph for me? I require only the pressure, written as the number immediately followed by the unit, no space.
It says -7.5inHg
